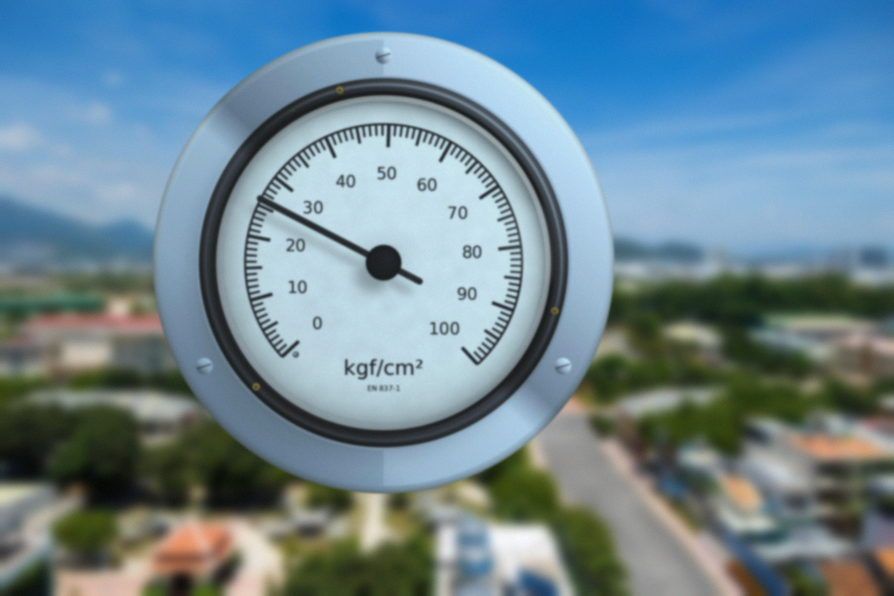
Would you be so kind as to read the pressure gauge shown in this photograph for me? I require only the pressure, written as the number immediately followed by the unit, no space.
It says 26kg/cm²
